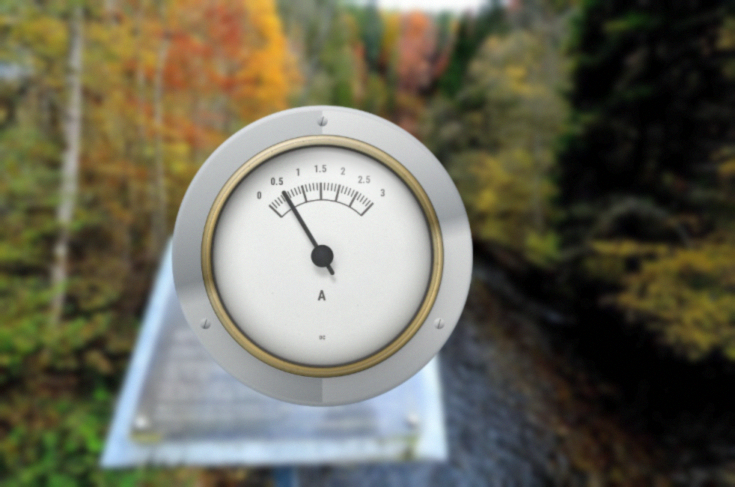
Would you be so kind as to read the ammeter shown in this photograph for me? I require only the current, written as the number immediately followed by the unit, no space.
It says 0.5A
